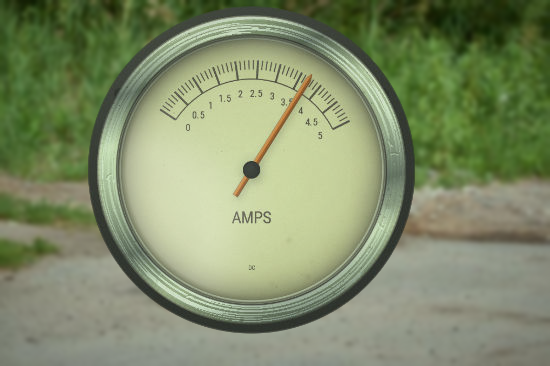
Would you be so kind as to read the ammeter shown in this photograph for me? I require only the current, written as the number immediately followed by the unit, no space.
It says 3.7A
